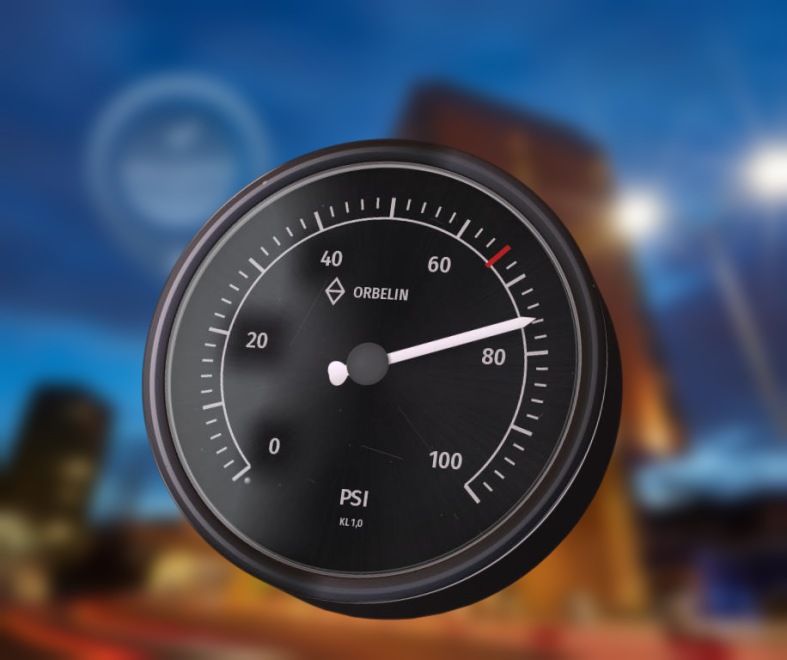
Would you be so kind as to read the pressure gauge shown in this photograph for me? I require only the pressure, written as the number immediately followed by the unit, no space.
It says 76psi
